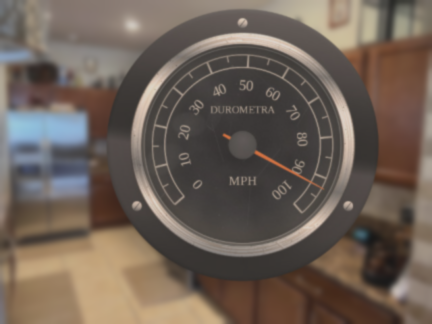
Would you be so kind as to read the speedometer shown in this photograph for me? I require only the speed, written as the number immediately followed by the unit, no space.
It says 92.5mph
